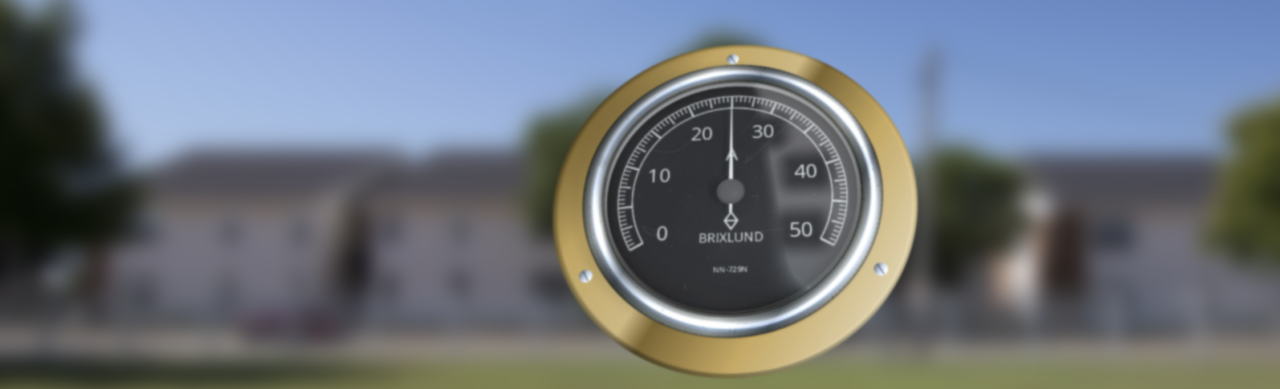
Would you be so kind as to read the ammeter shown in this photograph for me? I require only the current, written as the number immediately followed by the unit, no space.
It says 25A
